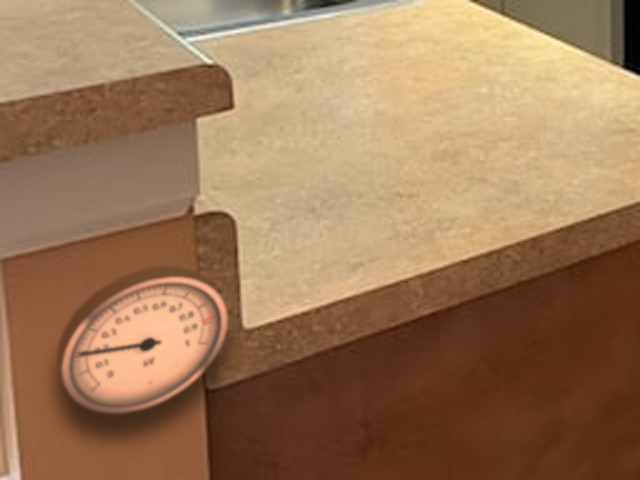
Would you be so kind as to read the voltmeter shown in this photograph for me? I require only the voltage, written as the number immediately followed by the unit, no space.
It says 0.2kV
